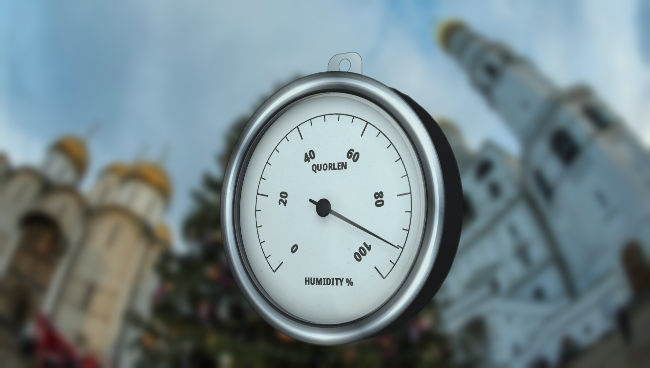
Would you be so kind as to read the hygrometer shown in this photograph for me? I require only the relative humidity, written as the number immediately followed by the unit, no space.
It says 92%
